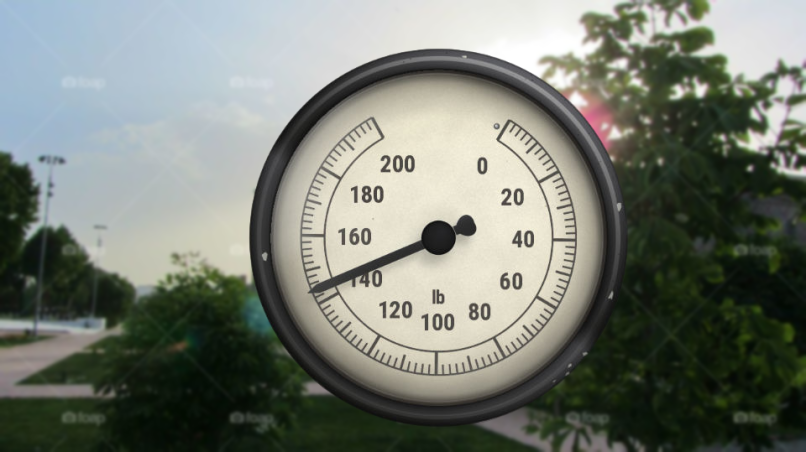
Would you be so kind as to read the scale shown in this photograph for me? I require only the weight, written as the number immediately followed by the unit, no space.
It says 144lb
